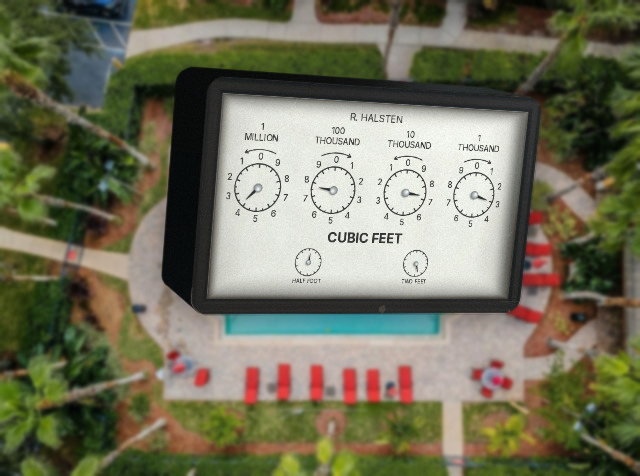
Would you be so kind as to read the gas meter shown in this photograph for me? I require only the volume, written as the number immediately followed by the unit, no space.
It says 377300ft³
